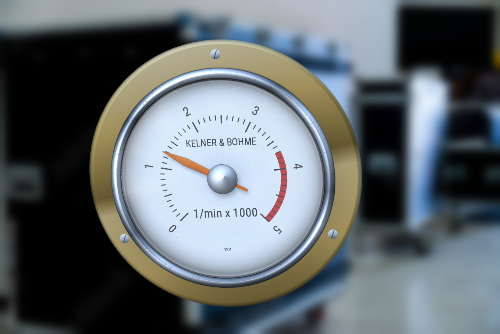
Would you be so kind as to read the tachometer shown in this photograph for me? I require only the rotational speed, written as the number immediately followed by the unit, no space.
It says 1300rpm
